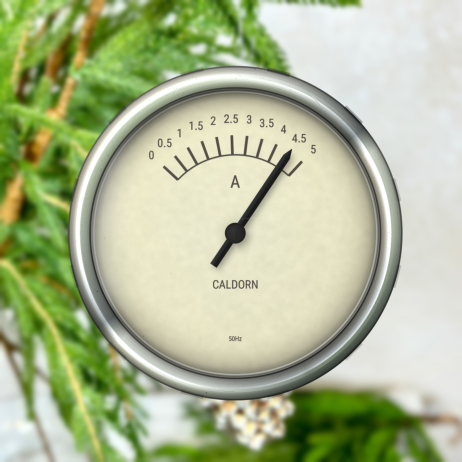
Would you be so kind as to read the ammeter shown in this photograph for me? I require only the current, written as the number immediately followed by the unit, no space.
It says 4.5A
